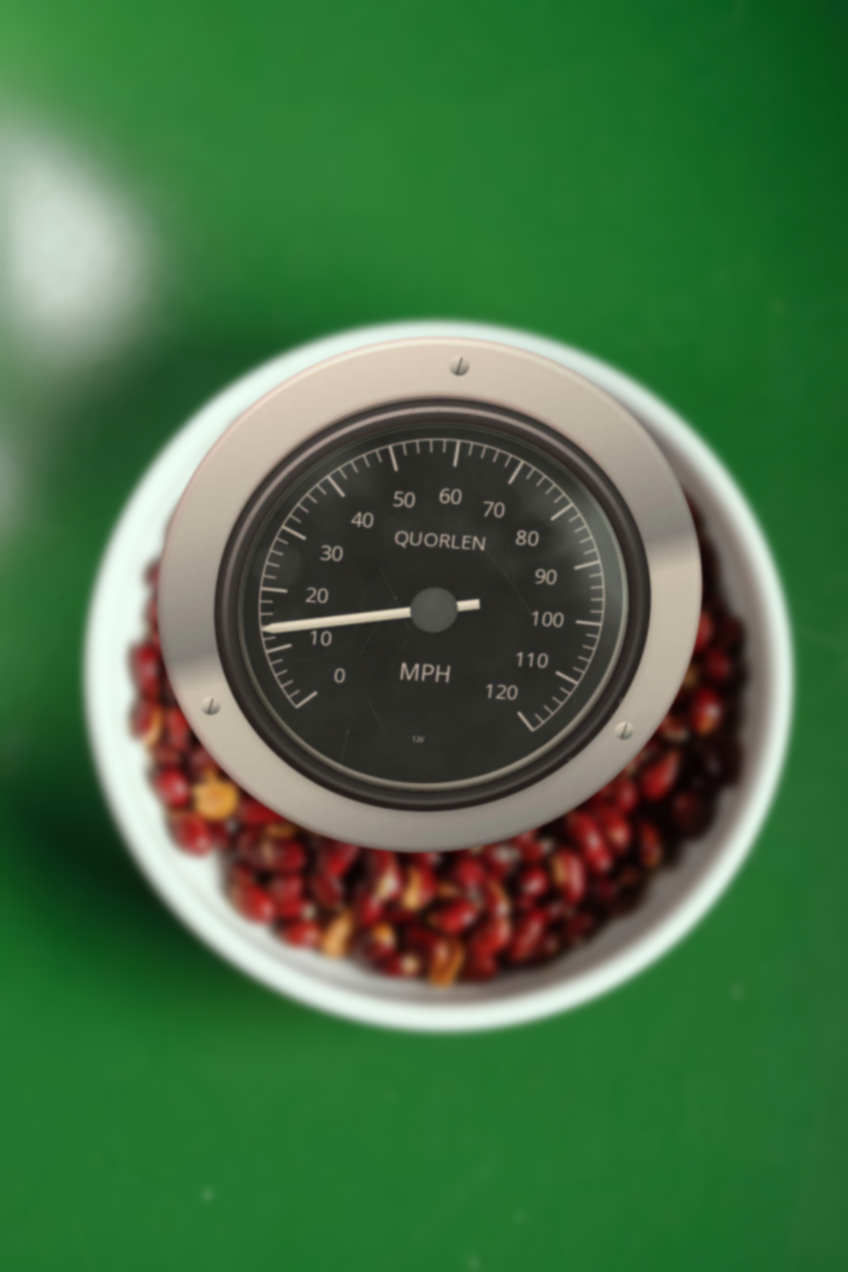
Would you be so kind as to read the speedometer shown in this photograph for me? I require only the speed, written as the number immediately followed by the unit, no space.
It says 14mph
